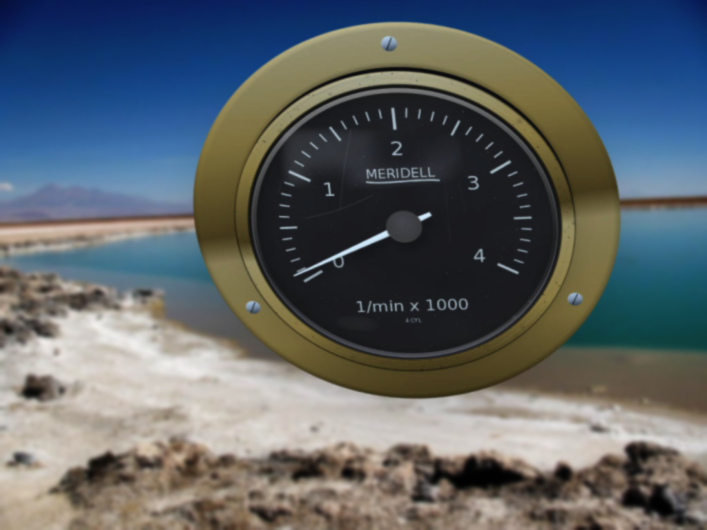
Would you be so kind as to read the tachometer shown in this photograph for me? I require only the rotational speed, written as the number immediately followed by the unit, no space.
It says 100rpm
